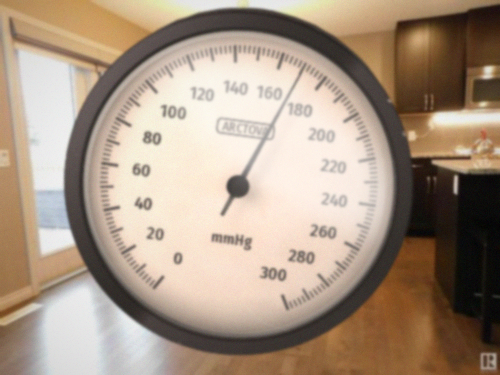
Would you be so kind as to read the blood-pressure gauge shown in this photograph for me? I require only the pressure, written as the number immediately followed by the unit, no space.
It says 170mmHg
